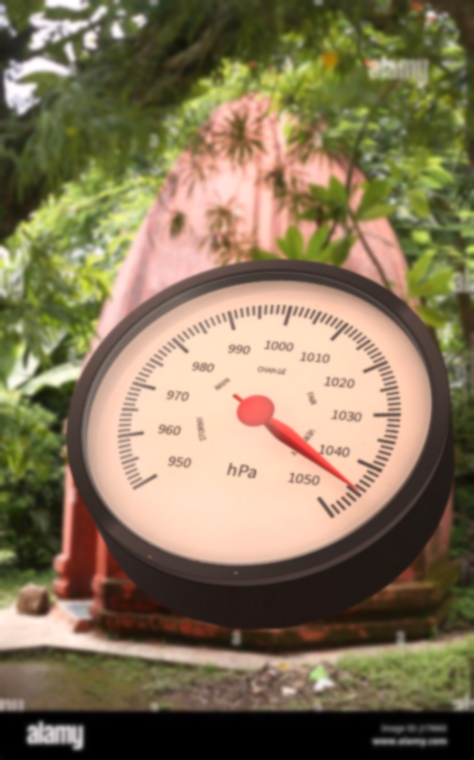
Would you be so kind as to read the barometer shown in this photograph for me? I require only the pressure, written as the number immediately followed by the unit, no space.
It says 1045hPa
